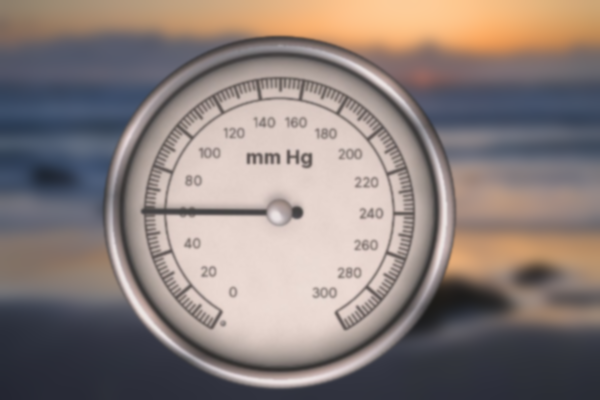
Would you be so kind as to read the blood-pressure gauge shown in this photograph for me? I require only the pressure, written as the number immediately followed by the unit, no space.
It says 60mmHg
